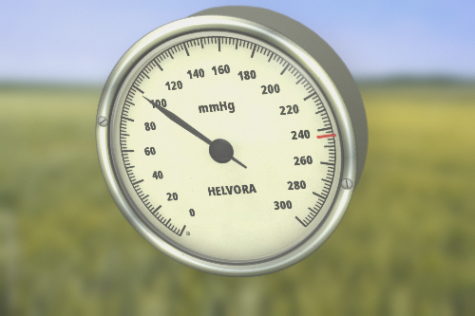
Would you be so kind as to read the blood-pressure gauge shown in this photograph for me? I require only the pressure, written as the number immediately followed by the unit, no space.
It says 100mmHg
